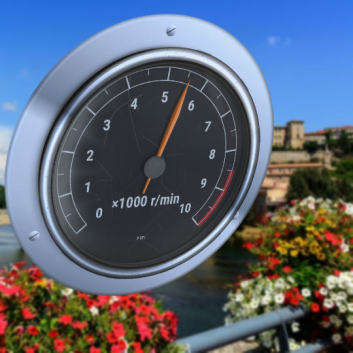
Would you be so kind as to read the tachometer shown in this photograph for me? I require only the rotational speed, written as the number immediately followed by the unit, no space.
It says 5500rpm
